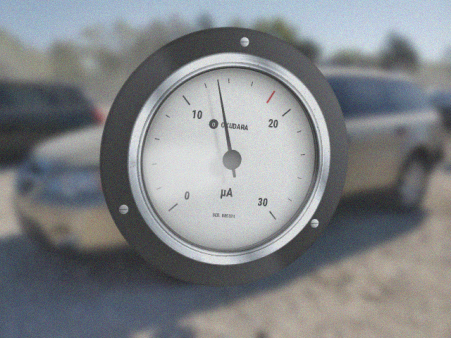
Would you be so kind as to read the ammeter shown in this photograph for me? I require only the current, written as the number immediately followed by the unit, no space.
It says 13µA
